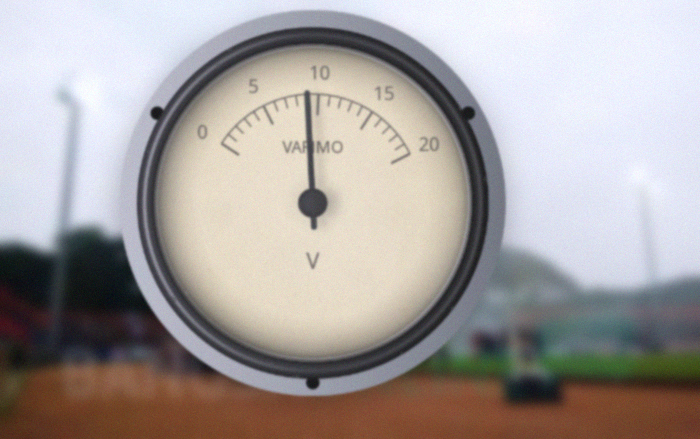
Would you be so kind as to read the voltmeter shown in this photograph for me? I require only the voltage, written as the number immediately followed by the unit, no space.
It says 9V
